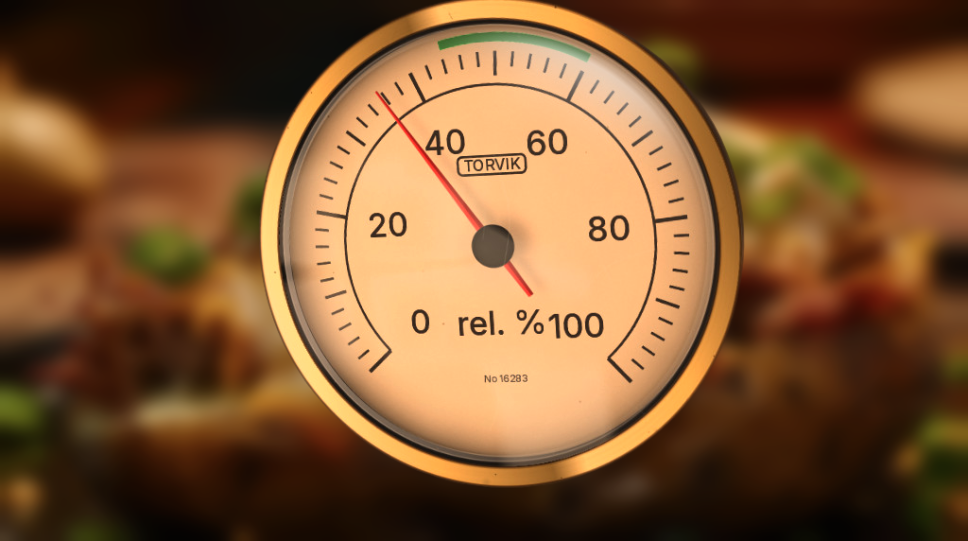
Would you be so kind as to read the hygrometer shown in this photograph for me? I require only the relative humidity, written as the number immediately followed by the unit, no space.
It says 36%
